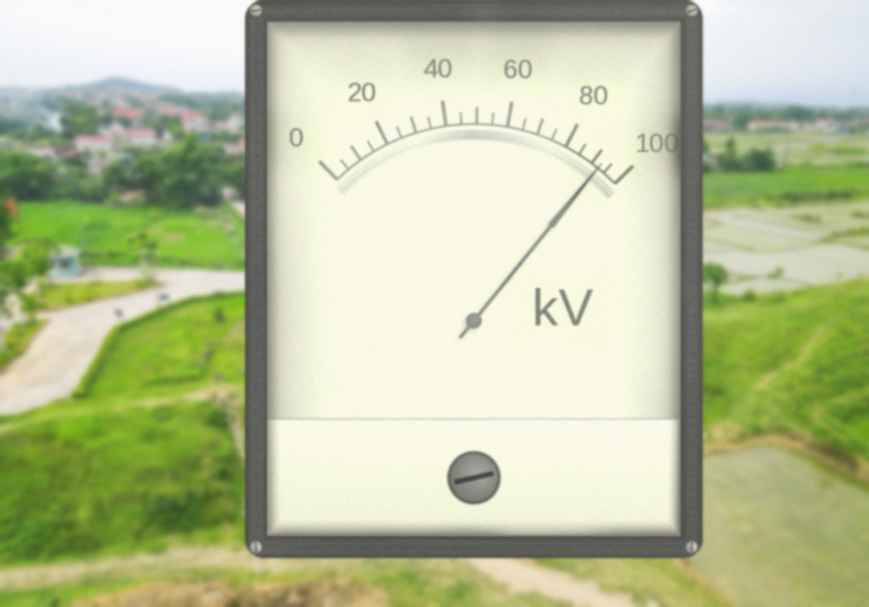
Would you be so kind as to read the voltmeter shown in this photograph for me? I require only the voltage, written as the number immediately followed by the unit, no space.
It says 92.5kV
